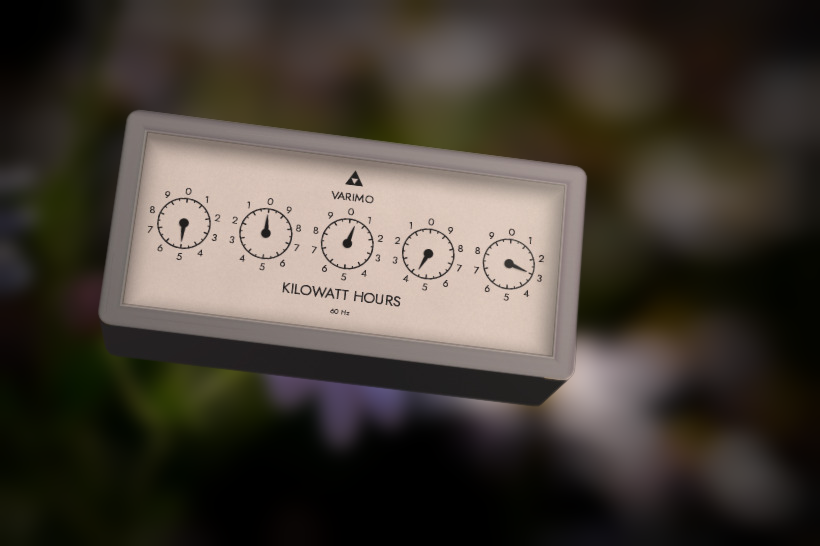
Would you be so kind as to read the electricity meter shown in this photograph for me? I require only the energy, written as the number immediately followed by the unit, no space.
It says 50043kWh
